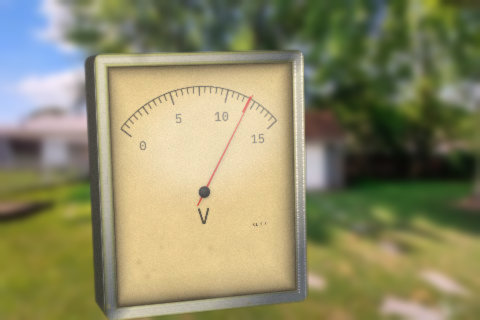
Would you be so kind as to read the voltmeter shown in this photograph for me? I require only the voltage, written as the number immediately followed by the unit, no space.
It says 12V
